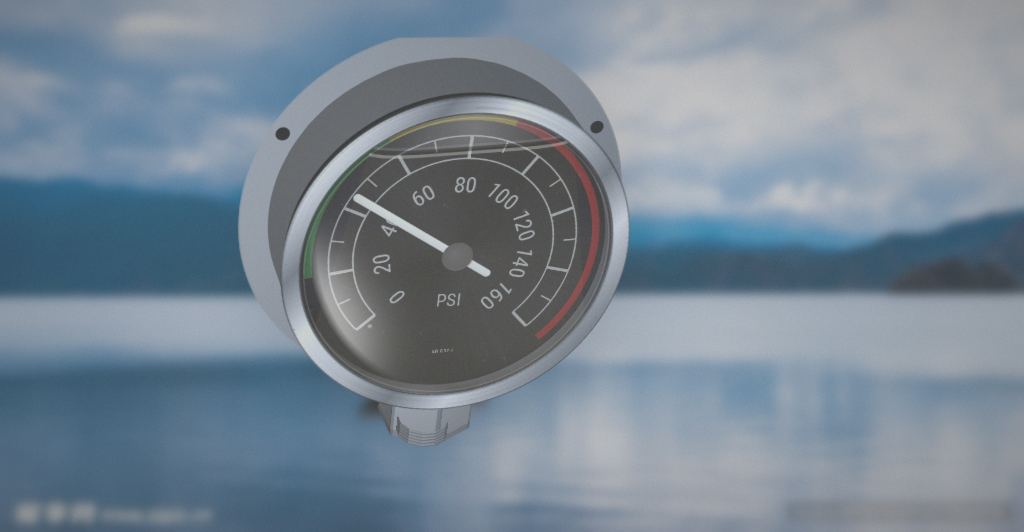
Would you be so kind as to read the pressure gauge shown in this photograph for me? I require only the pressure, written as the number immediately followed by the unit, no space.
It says 45psi
